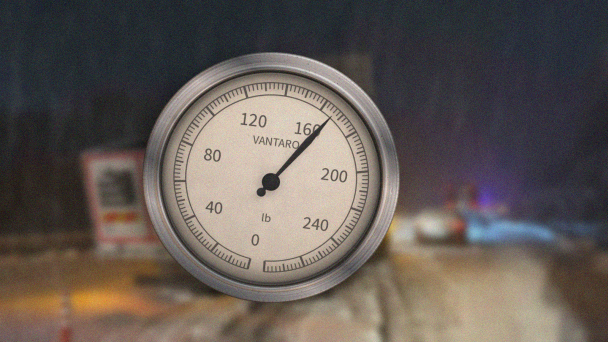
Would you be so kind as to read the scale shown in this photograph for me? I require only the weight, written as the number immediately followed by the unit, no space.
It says 166lb
